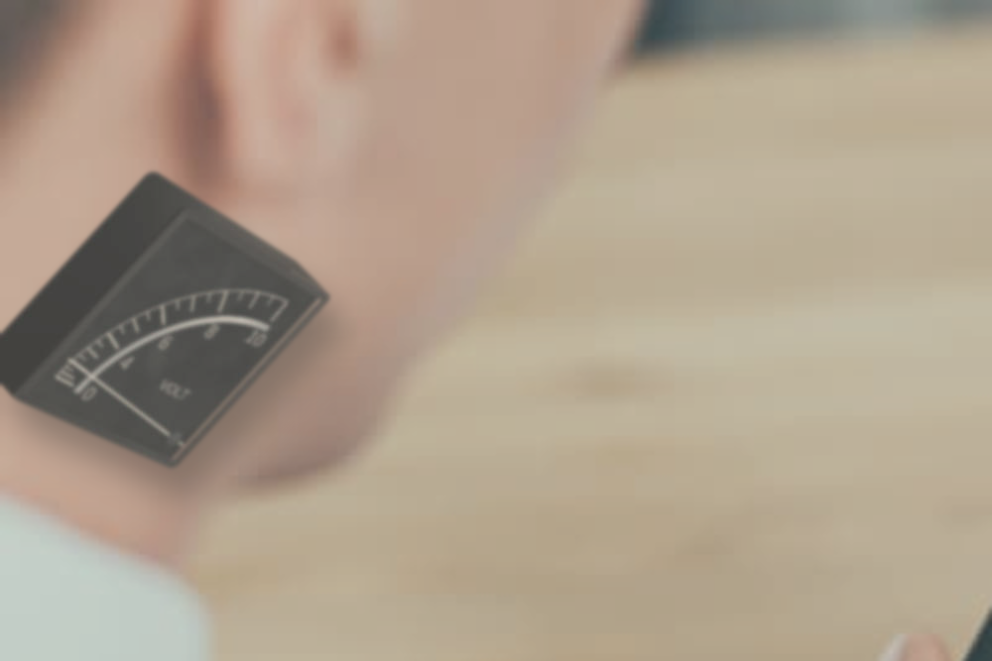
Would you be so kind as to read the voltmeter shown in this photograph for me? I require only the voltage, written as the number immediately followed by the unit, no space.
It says 2V
